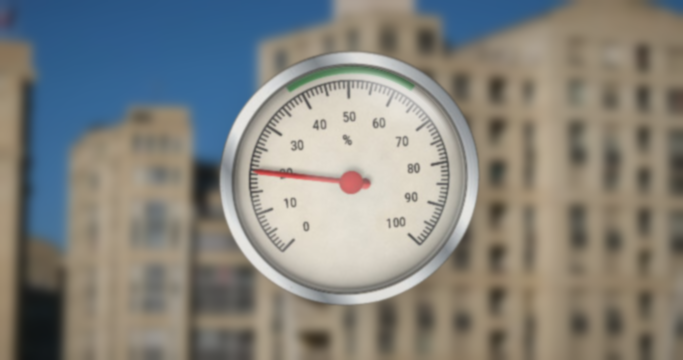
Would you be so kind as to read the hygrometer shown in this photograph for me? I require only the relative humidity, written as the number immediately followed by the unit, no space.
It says 20%
